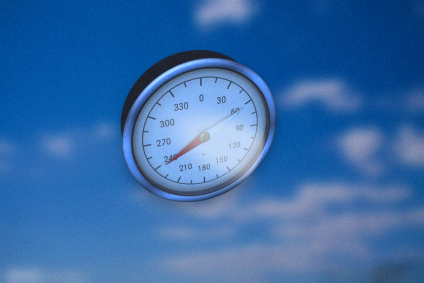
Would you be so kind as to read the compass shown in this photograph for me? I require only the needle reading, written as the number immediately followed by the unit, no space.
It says 240°
